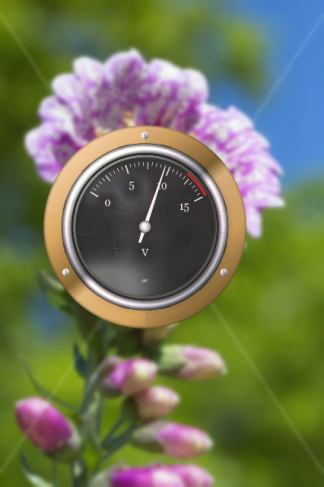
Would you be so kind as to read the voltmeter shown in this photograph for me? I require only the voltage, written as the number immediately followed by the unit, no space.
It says 9.5V
